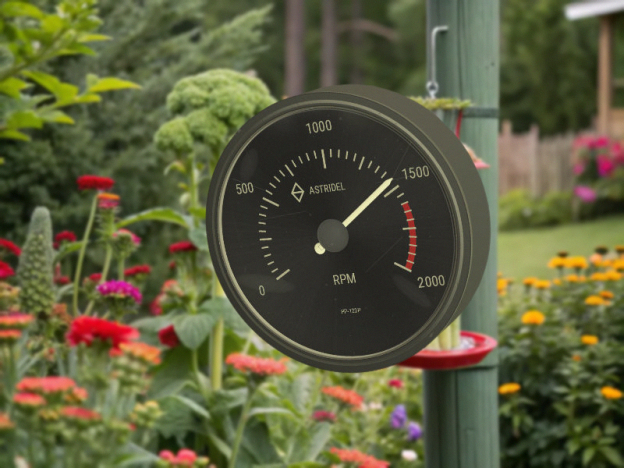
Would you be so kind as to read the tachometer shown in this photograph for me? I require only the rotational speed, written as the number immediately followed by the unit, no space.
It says 1450rpm
